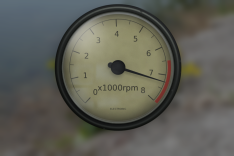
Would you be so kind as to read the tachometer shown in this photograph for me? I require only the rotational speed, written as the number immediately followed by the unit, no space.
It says 7250rpm
